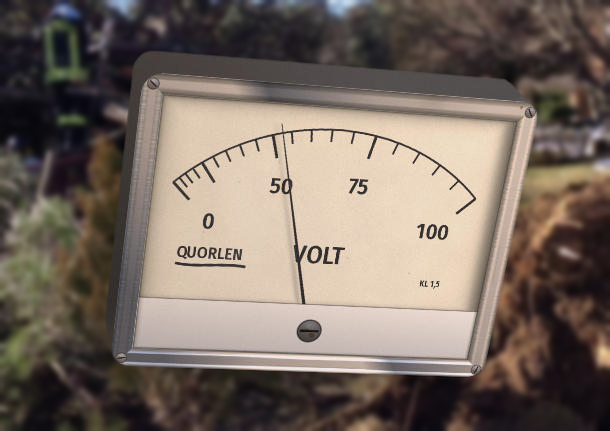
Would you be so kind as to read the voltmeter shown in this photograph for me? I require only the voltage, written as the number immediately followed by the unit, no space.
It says 52.5V
